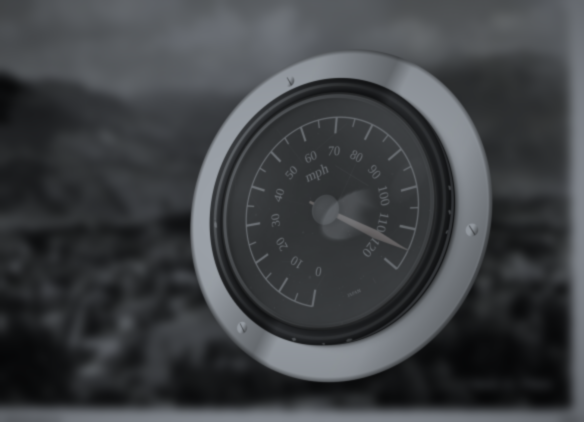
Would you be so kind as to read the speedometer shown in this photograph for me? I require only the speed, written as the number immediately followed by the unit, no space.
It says 115mph
